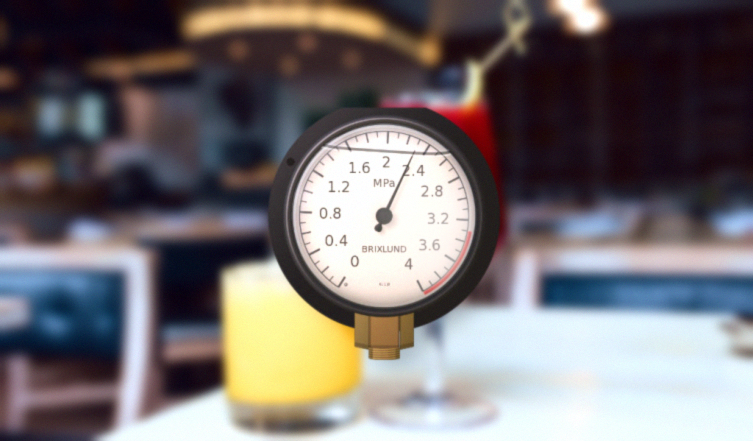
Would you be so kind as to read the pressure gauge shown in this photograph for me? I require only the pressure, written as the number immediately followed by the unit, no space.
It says 2.3MPa
